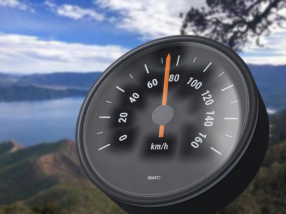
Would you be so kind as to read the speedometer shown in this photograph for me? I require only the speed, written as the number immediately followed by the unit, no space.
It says 75km/h
